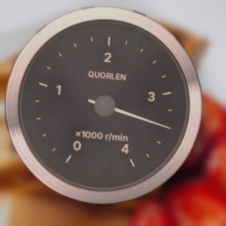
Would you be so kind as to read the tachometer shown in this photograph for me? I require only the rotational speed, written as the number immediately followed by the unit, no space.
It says 3400rpm
